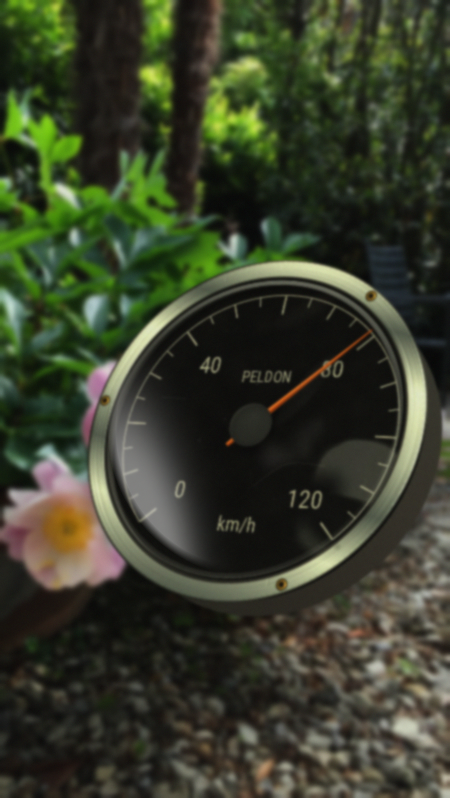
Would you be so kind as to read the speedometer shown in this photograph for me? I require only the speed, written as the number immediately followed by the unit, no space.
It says 80km/h
